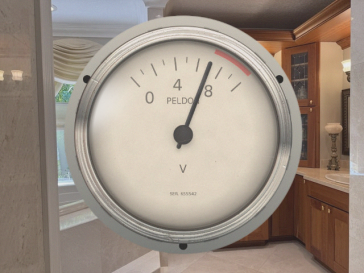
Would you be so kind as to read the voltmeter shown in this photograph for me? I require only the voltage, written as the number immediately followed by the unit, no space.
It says 7V
